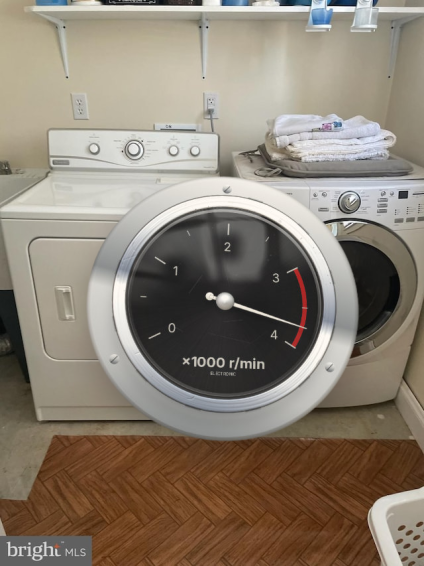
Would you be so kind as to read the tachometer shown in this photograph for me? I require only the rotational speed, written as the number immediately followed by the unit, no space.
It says 3750rpm
